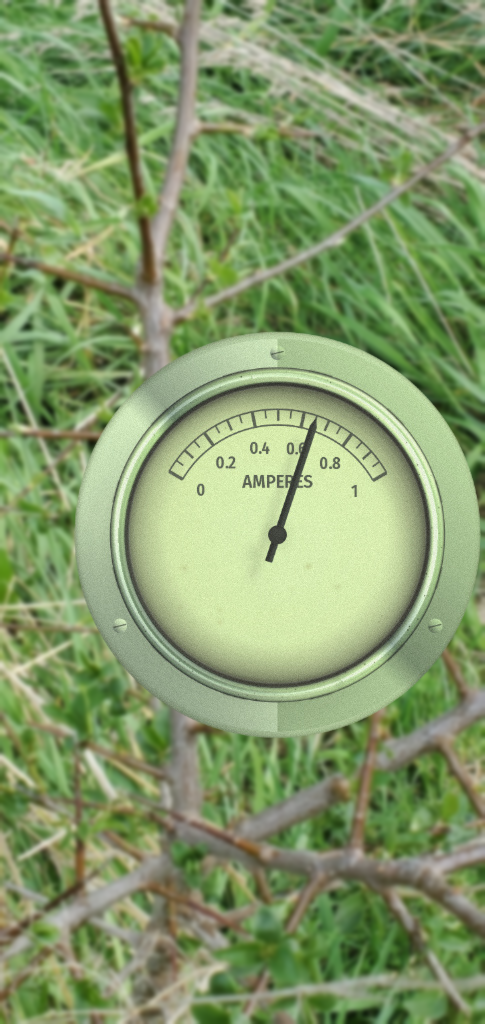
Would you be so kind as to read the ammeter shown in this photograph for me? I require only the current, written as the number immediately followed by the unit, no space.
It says 0.65A
